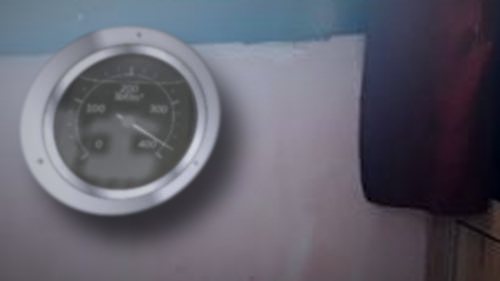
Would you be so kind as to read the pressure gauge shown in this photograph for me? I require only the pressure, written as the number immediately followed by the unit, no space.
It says 380psi
